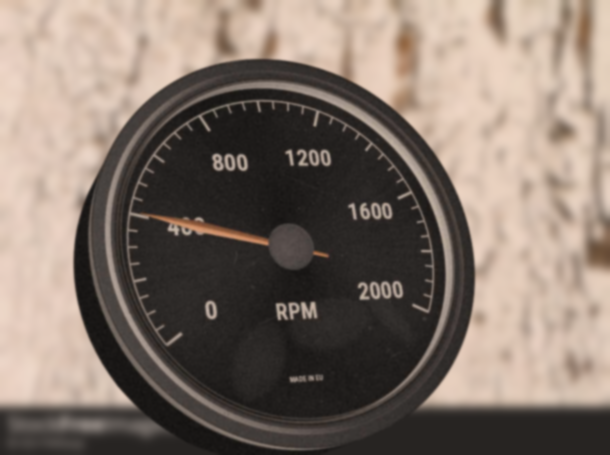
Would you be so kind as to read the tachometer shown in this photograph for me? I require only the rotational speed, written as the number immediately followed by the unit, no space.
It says 400rpm
